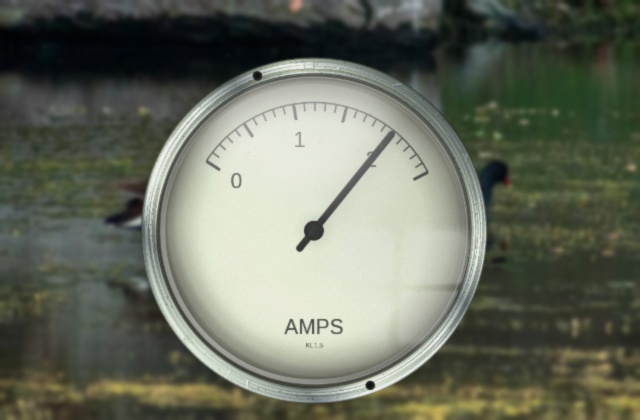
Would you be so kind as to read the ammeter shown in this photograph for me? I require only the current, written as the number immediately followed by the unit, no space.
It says 2A
